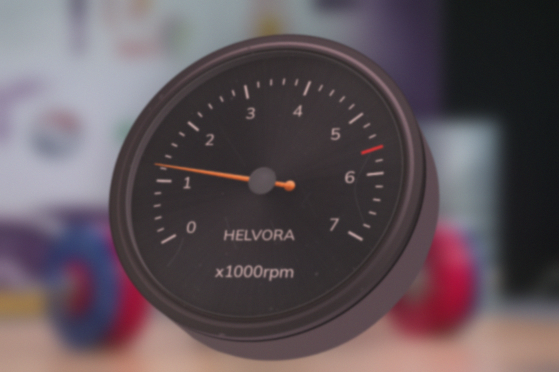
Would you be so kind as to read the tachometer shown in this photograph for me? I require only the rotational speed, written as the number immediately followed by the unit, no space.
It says 1200rpm
